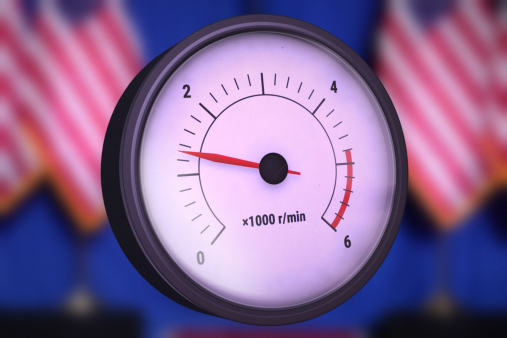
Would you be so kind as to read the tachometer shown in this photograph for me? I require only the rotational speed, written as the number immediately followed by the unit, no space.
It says 1300rpm
